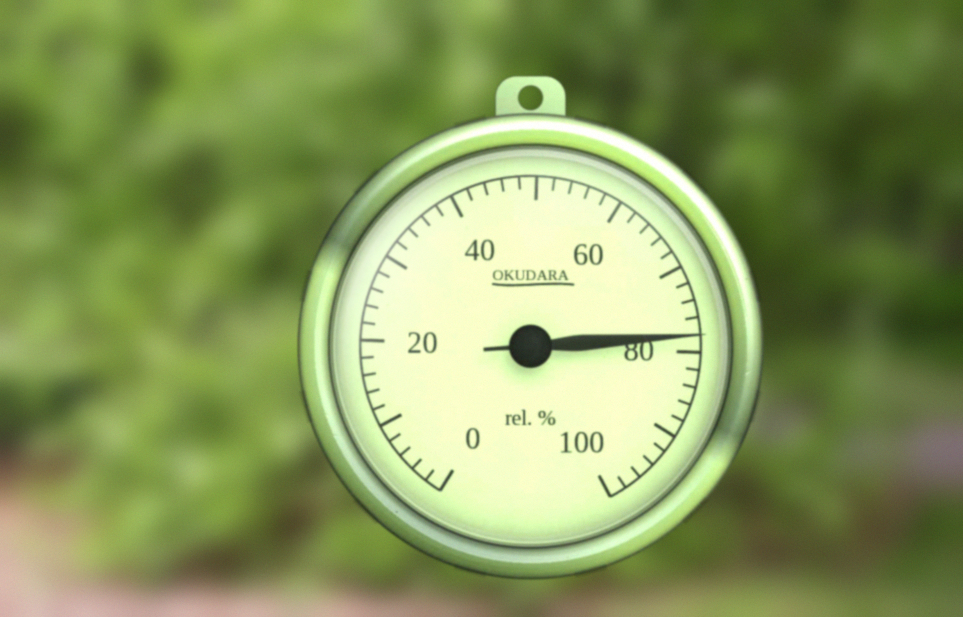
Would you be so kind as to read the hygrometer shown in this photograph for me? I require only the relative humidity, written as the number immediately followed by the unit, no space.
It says 78%
